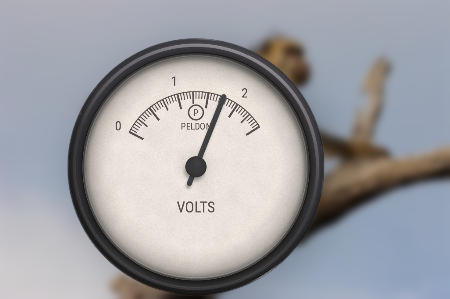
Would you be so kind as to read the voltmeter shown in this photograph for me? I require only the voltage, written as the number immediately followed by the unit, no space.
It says 1.75V
